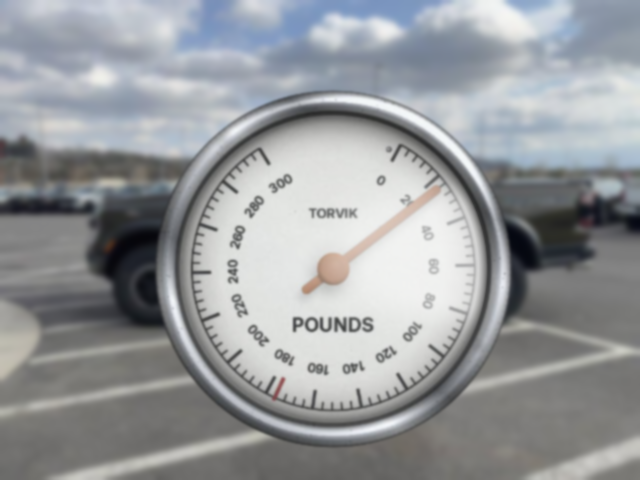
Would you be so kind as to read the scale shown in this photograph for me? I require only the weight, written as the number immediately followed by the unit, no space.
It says 24lb
